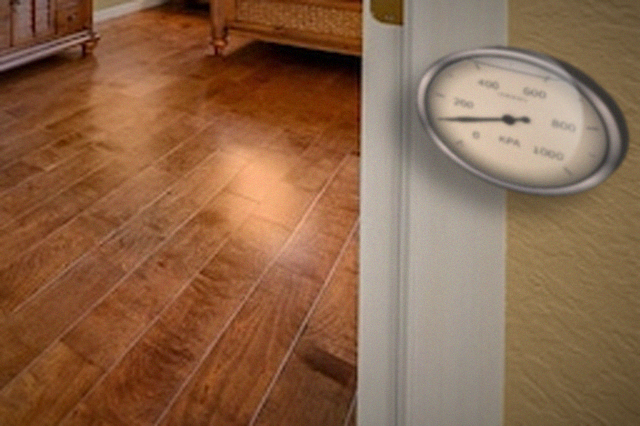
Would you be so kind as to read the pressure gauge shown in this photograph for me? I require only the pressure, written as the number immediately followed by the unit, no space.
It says 100kPa
